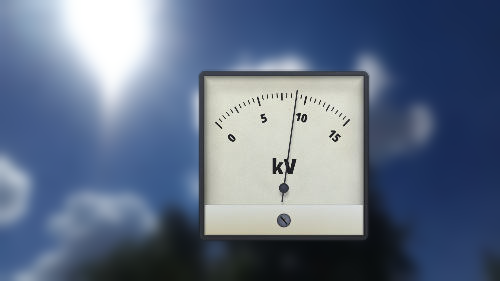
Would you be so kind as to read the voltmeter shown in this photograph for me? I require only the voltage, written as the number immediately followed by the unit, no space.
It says 9kV
